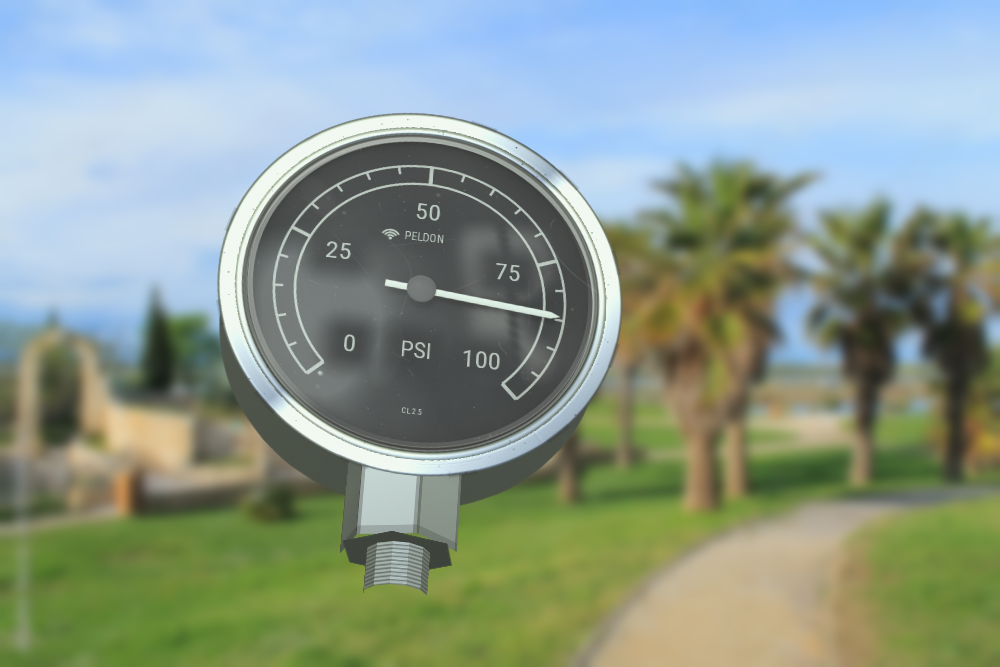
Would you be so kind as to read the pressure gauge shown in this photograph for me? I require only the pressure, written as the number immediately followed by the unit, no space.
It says 85psi
